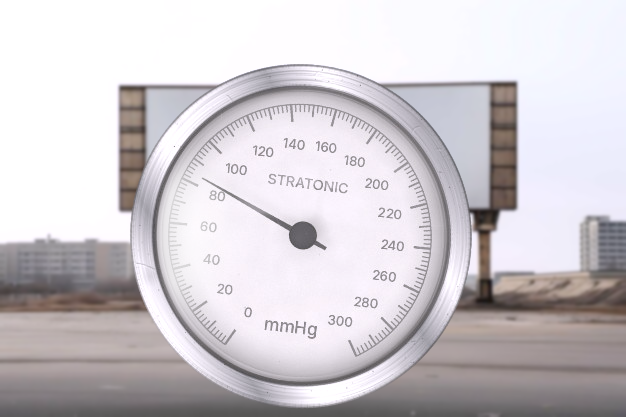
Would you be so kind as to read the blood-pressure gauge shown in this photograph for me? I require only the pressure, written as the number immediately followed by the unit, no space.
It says 84mmHg
